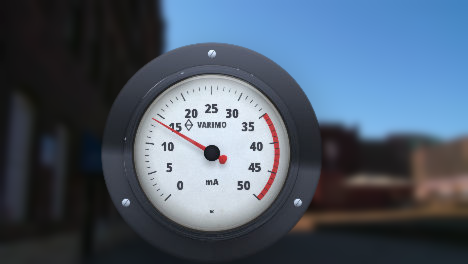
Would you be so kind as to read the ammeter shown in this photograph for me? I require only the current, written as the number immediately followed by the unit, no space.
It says 14mA
